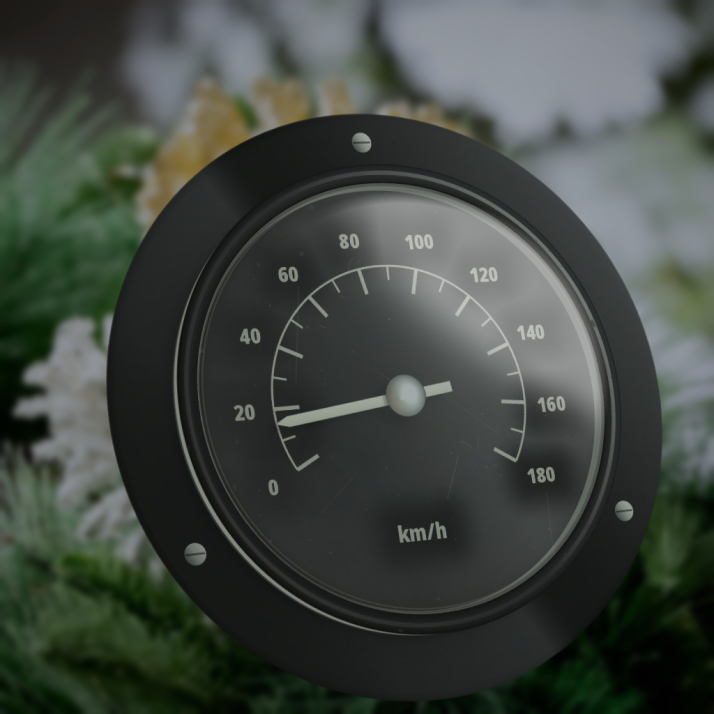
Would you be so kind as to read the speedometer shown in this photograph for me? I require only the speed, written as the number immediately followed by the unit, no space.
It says 15km/h
